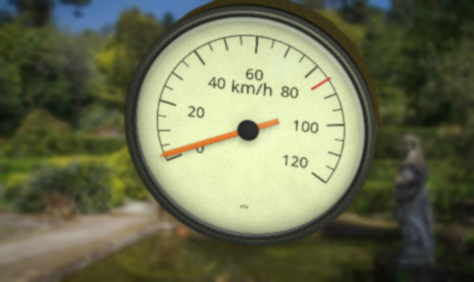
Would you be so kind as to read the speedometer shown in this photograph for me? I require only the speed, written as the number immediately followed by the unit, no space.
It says 2.5km/h
